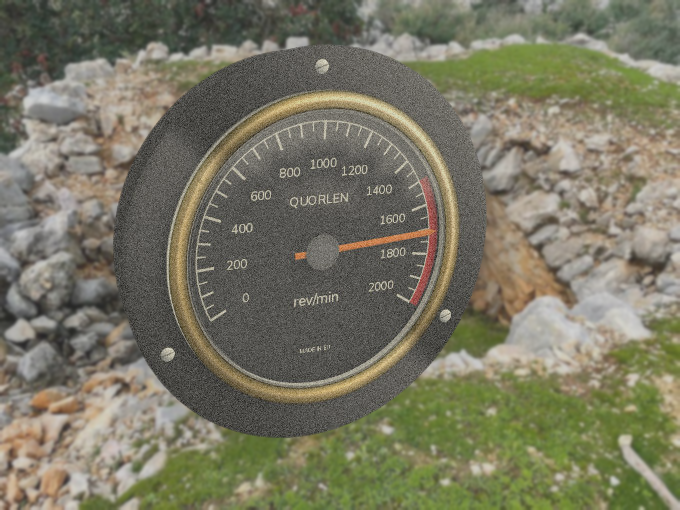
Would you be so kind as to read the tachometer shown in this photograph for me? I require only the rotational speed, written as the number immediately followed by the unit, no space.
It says 1700rpm
